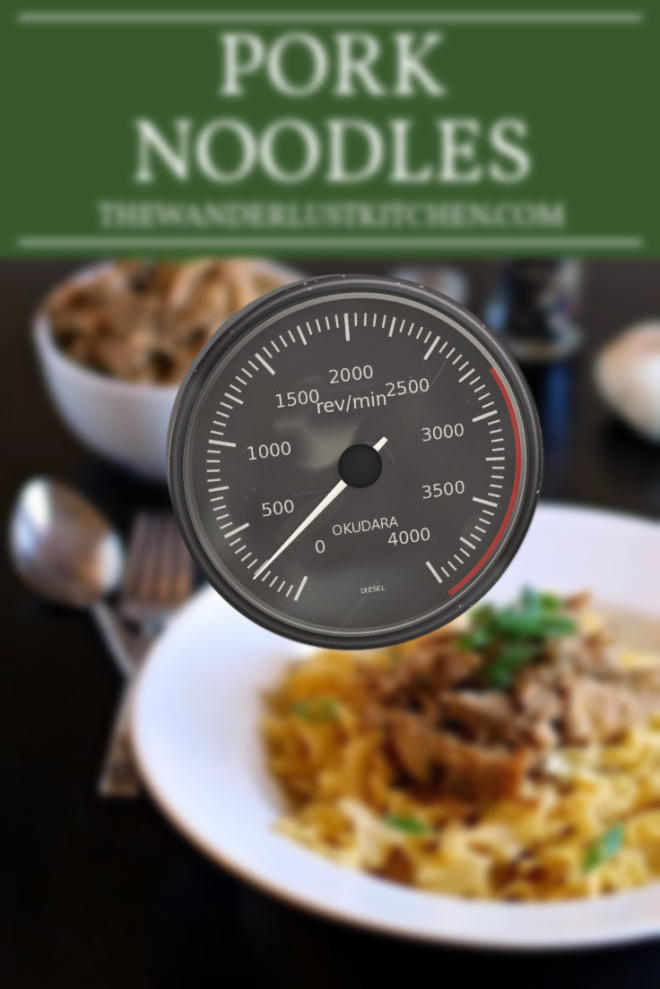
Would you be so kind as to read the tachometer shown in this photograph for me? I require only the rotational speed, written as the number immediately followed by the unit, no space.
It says 250rpm
